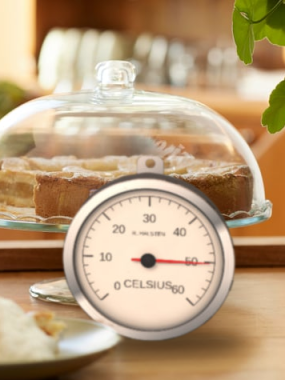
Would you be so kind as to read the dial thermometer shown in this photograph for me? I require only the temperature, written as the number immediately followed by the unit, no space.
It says 50°C
